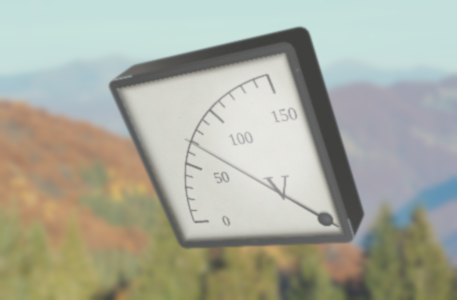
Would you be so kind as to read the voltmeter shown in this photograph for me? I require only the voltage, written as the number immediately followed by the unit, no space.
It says 70V
